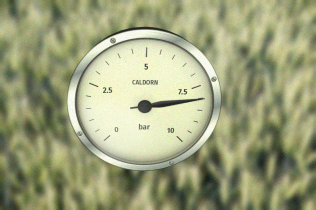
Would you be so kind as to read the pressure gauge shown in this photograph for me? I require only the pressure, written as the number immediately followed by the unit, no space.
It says 8bar
